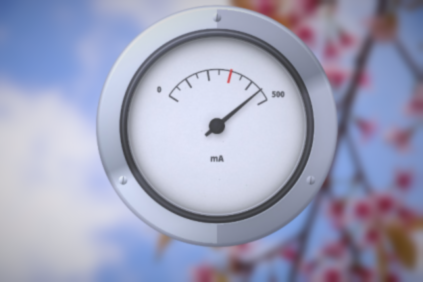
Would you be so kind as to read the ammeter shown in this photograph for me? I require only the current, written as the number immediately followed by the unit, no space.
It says 450mA
